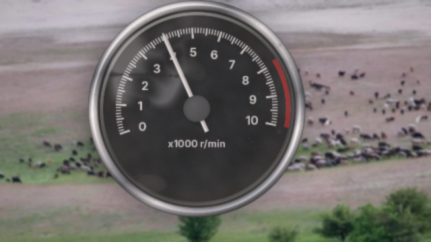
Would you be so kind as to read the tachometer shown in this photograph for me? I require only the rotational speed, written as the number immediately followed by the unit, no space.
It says 4000rpm
